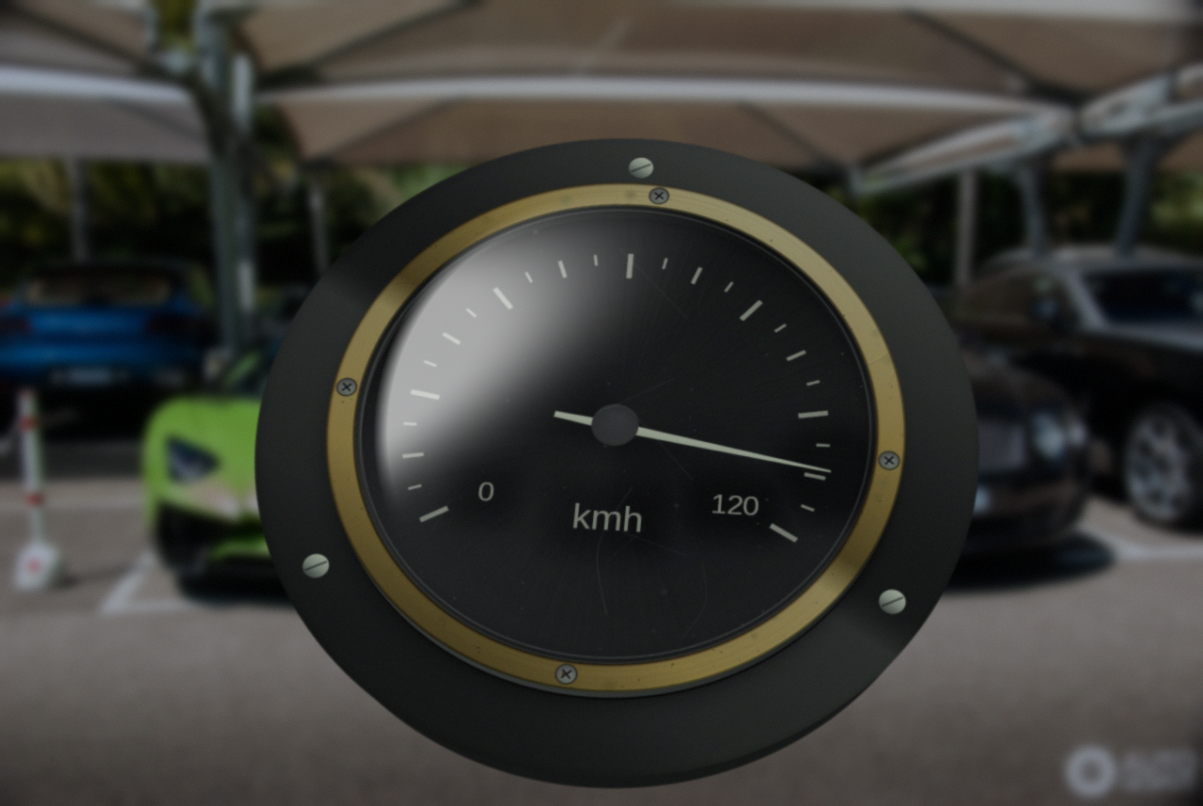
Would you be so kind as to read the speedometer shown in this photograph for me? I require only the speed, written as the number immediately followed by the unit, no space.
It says 110km/h
